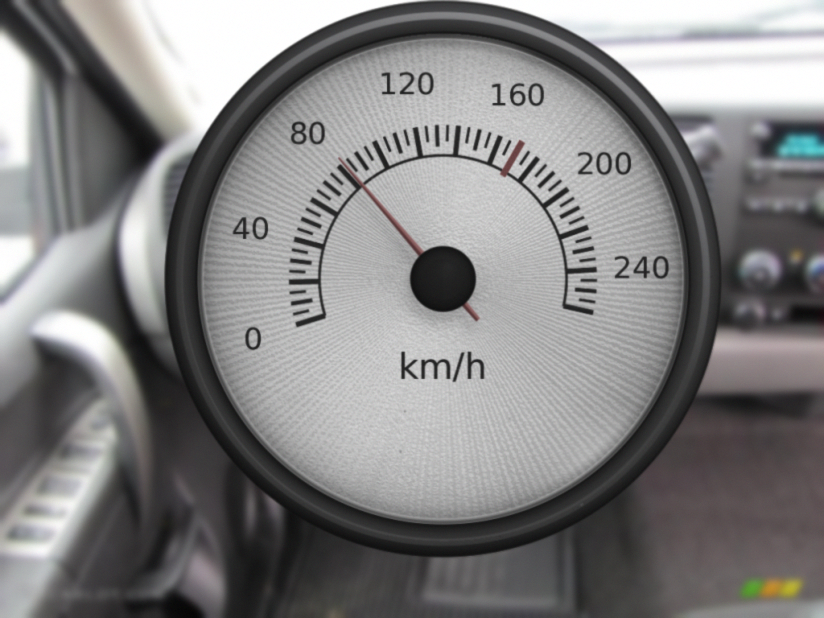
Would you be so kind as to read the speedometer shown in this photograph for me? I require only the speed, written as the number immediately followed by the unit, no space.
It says 82.5km/h
